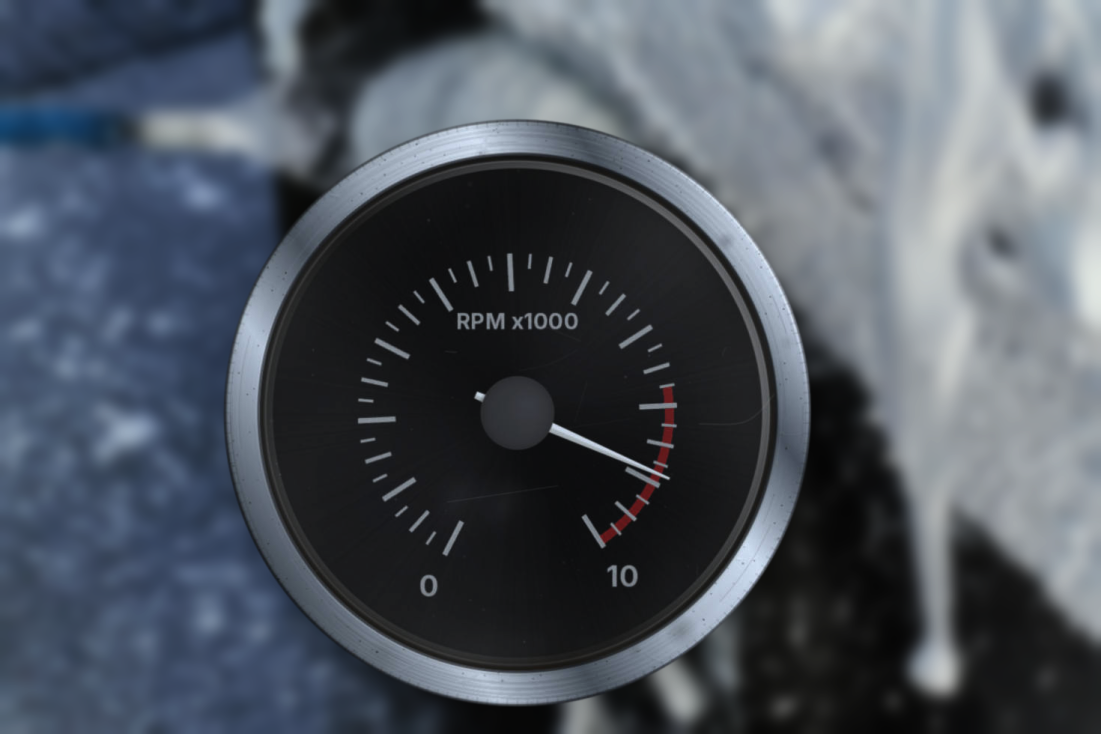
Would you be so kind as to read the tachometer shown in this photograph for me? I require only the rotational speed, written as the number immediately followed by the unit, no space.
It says 8875rpm
